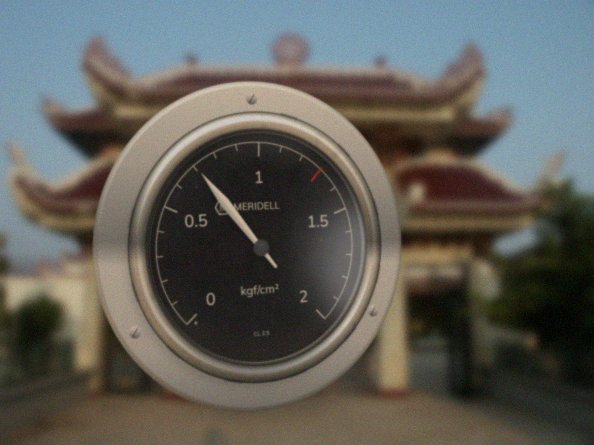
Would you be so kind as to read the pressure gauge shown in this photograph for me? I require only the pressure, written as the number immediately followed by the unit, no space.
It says 0.7kg/cm²
